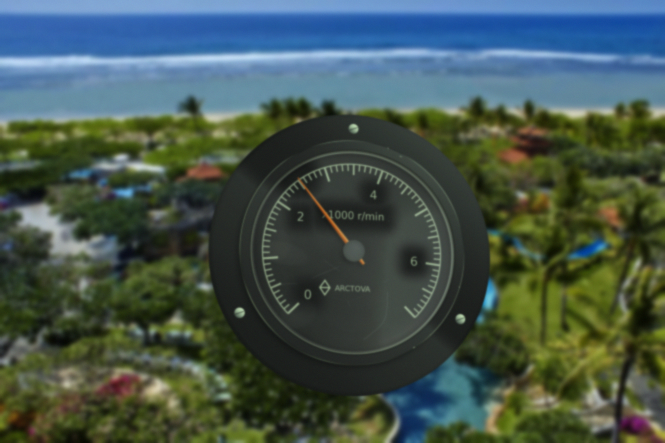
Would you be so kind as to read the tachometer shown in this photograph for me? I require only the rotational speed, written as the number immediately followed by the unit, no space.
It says 2500rpm
